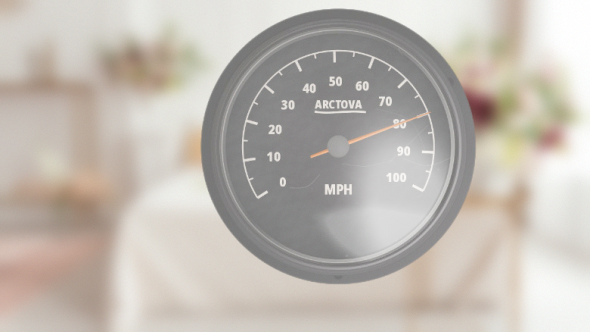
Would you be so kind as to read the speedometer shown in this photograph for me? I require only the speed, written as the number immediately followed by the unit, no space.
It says 80mph
